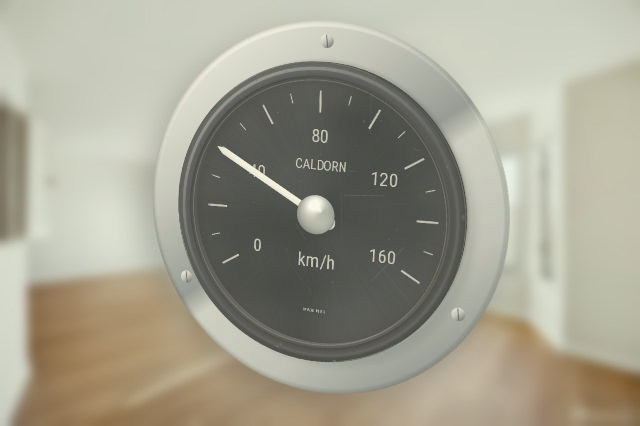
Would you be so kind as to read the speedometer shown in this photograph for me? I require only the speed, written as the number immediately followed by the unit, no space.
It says 40km/h
